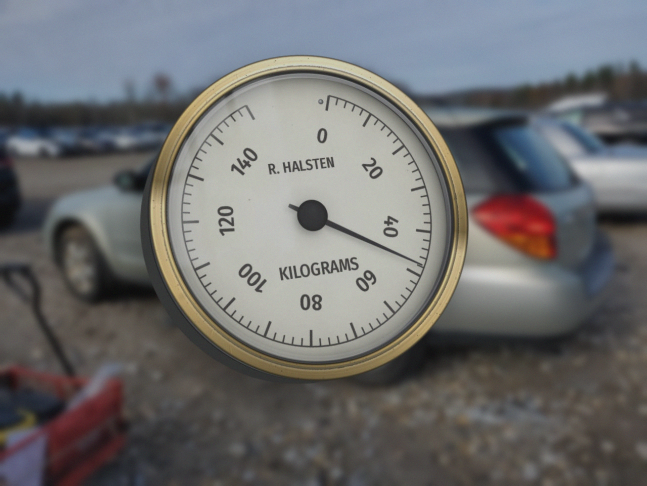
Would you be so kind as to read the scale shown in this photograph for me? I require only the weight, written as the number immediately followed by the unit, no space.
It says 48kg
